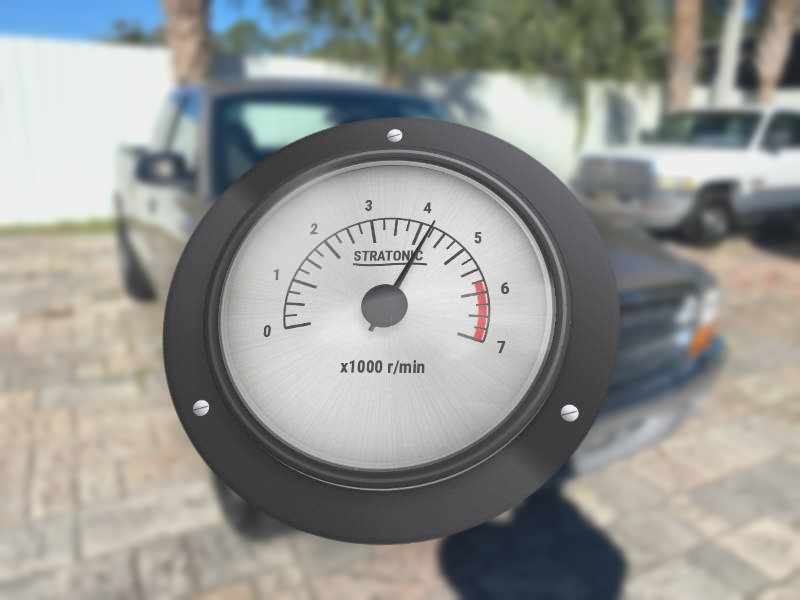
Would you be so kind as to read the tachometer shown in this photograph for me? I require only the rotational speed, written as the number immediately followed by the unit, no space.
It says 4250rpm
